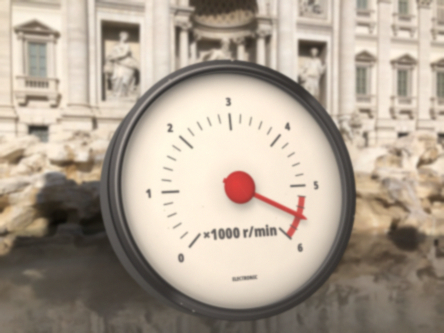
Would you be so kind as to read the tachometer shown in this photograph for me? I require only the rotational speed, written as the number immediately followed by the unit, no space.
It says 5600rpm
